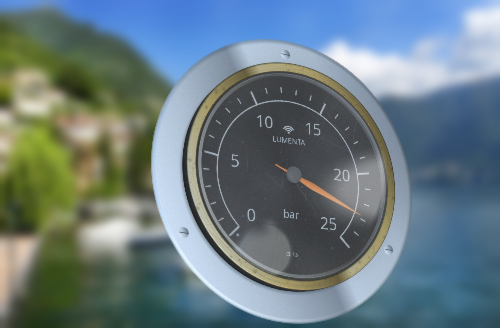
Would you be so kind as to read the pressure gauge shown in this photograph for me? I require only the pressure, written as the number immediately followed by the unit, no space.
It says 23bar
